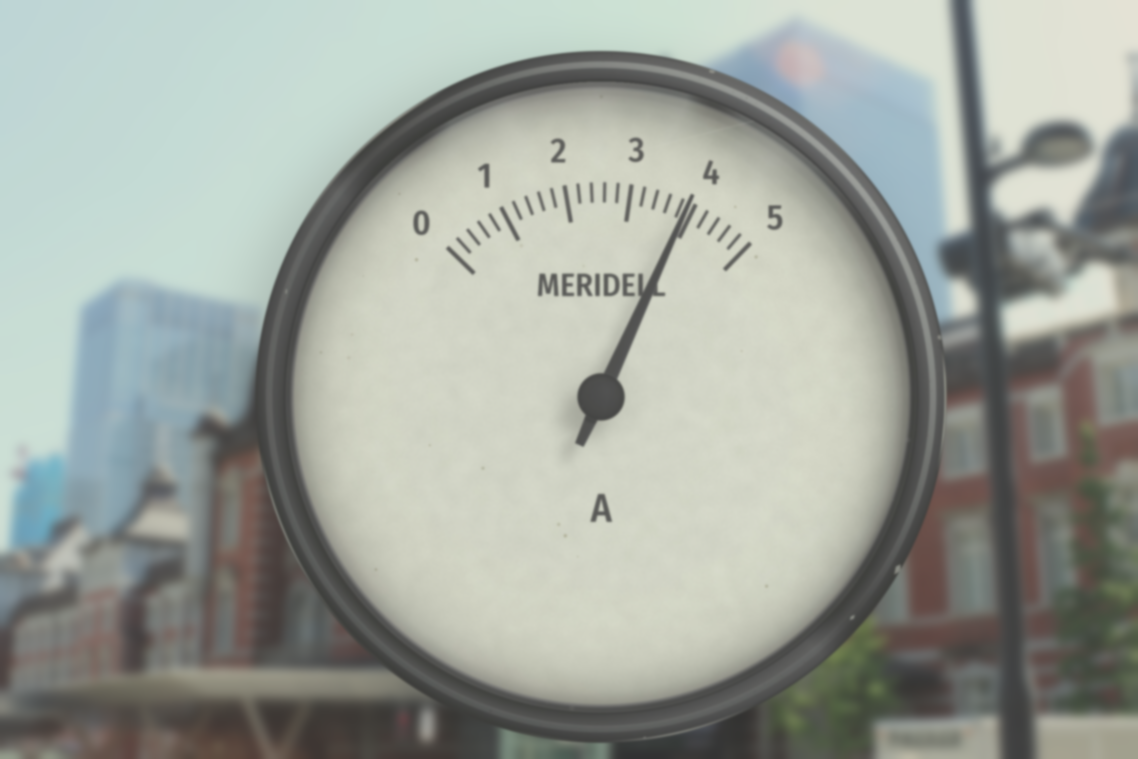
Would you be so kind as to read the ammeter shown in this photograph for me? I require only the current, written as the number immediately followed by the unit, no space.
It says 3.9A
